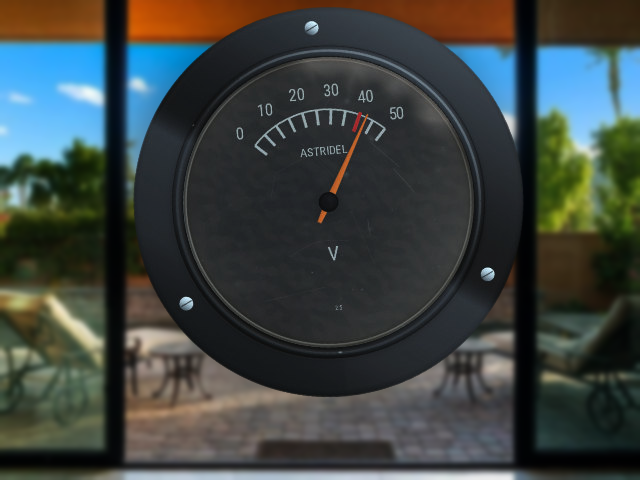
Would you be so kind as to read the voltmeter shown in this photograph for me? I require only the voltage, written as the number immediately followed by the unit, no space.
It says 42.5V
